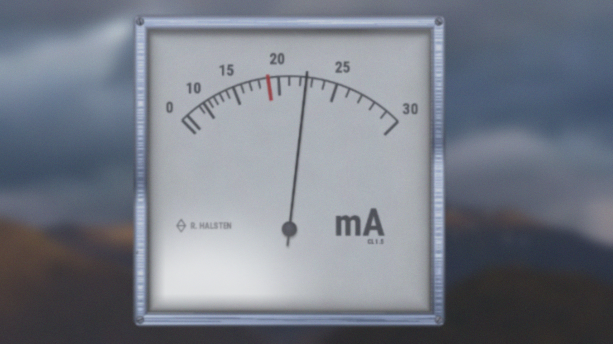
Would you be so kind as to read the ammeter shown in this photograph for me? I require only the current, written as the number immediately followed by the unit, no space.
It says 22.5mA
